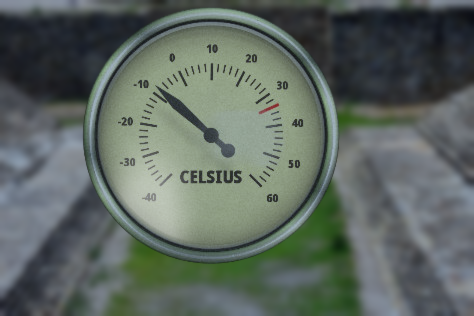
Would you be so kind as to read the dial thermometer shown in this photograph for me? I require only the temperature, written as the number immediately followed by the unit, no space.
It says -8°C
